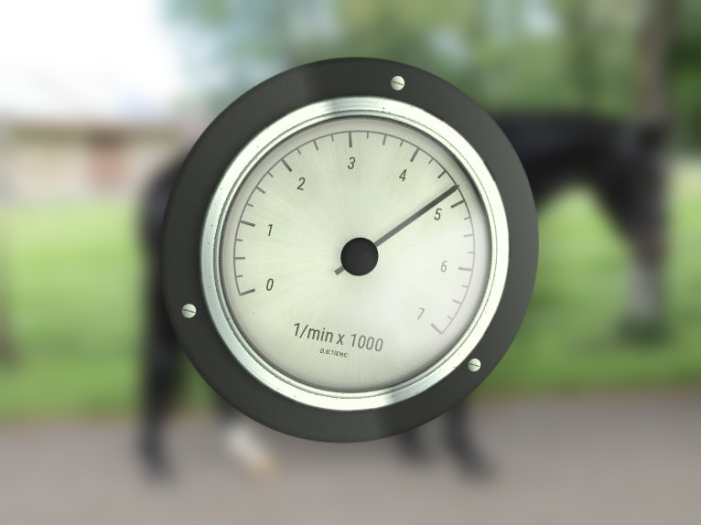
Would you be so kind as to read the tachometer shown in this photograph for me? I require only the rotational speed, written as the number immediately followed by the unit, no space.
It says 4750rpm
